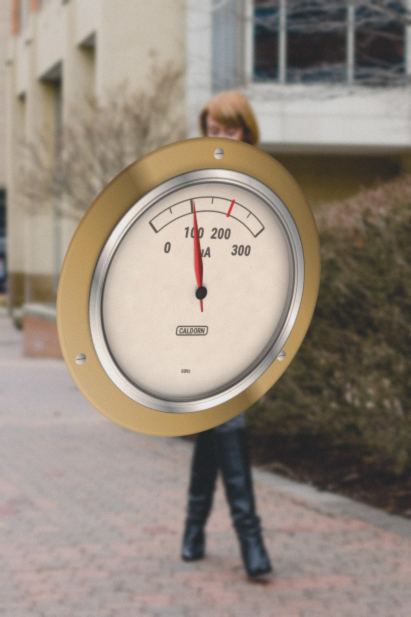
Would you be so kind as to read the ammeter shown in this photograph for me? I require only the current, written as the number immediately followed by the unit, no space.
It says 100µA
